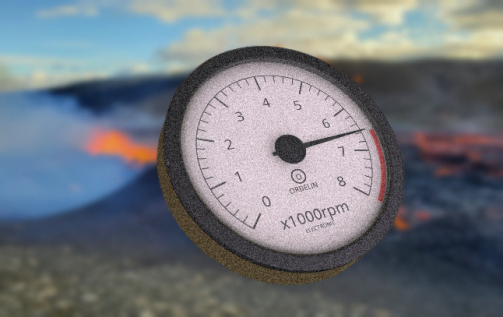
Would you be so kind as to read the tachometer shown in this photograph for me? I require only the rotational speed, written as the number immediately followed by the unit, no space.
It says 6600rpm
